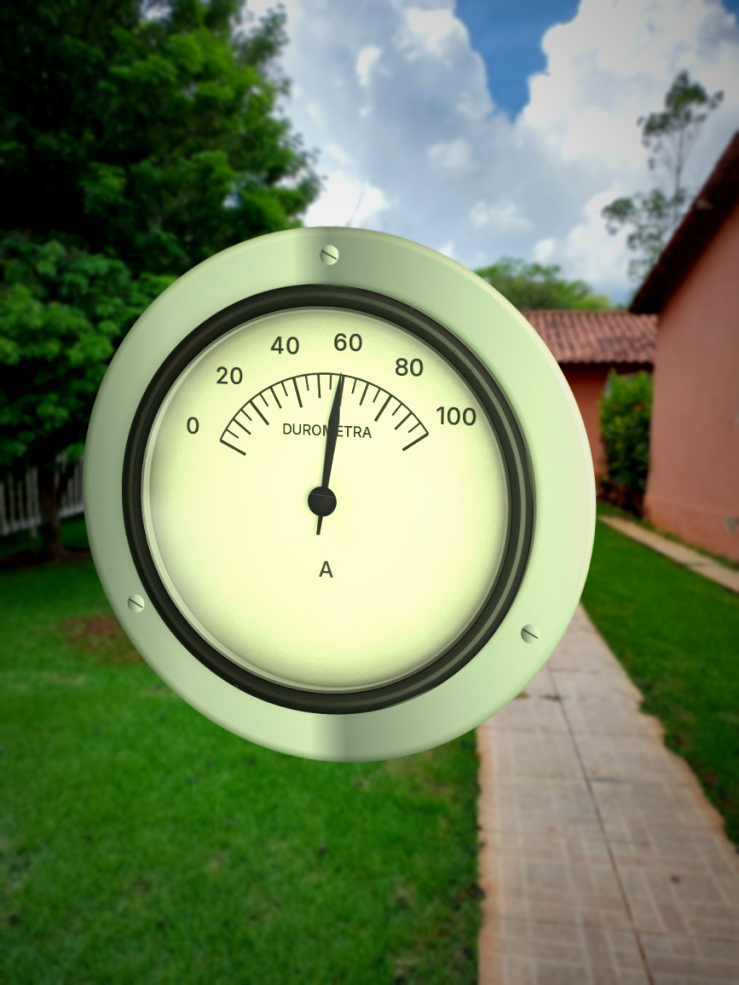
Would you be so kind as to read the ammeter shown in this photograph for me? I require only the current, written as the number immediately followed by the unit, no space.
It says 60A
